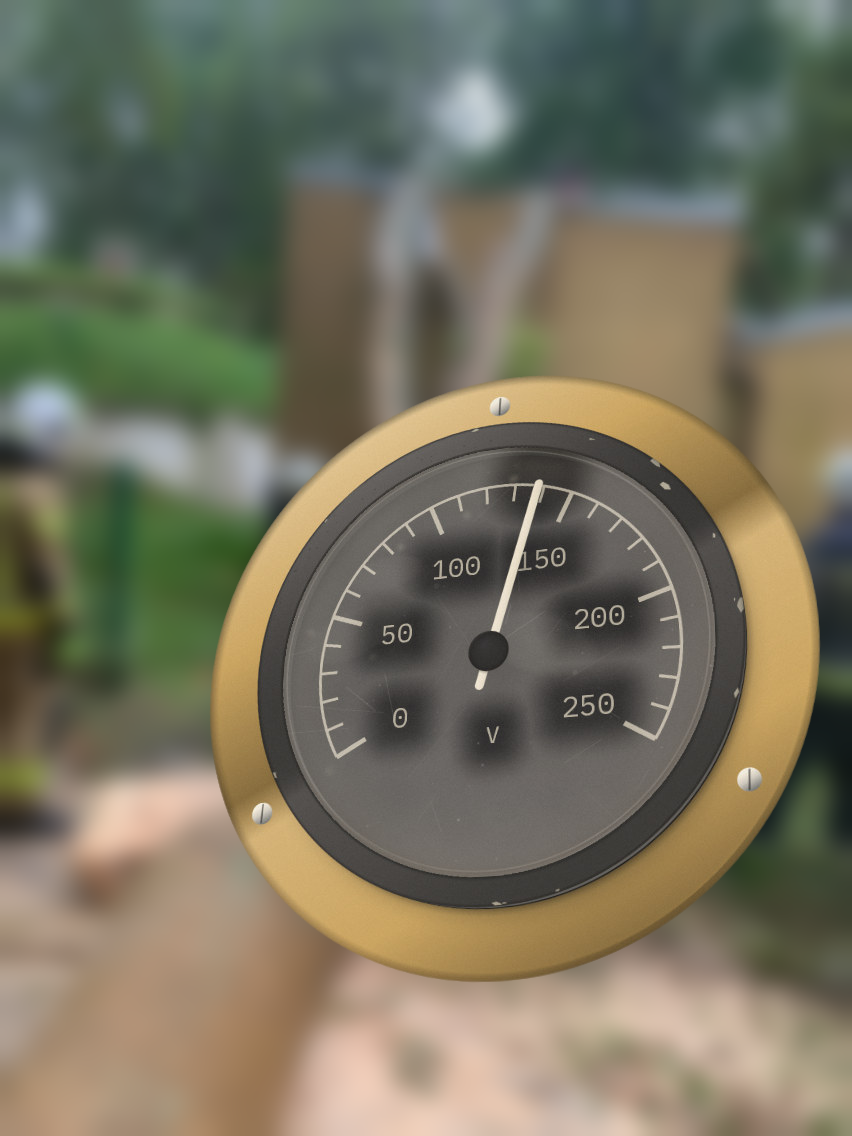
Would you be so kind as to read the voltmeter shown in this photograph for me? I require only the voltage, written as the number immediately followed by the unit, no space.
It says 140V
